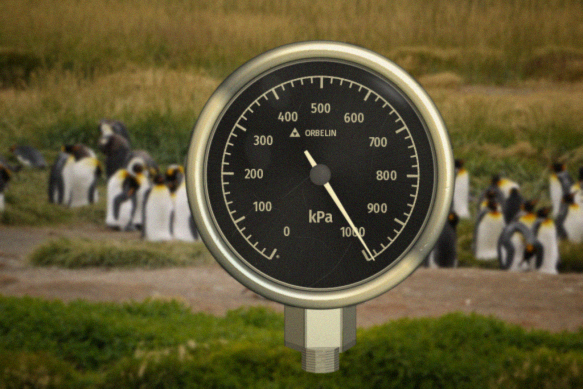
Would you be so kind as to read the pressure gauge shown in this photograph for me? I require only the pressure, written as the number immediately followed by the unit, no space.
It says 990kPa
